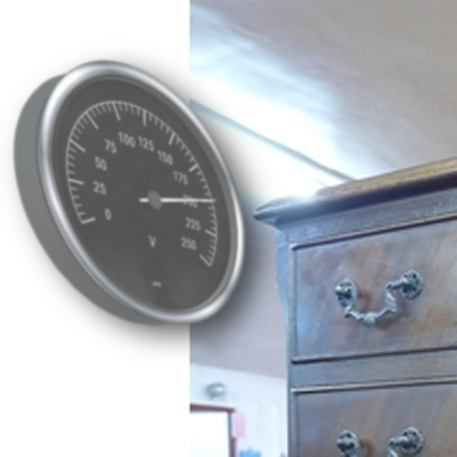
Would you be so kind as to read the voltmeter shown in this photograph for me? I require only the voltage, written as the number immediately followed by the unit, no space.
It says 200V
